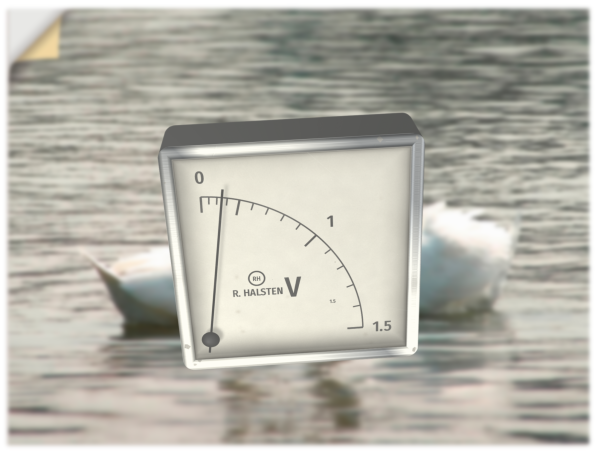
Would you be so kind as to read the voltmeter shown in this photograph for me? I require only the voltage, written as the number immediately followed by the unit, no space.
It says 0.35V
